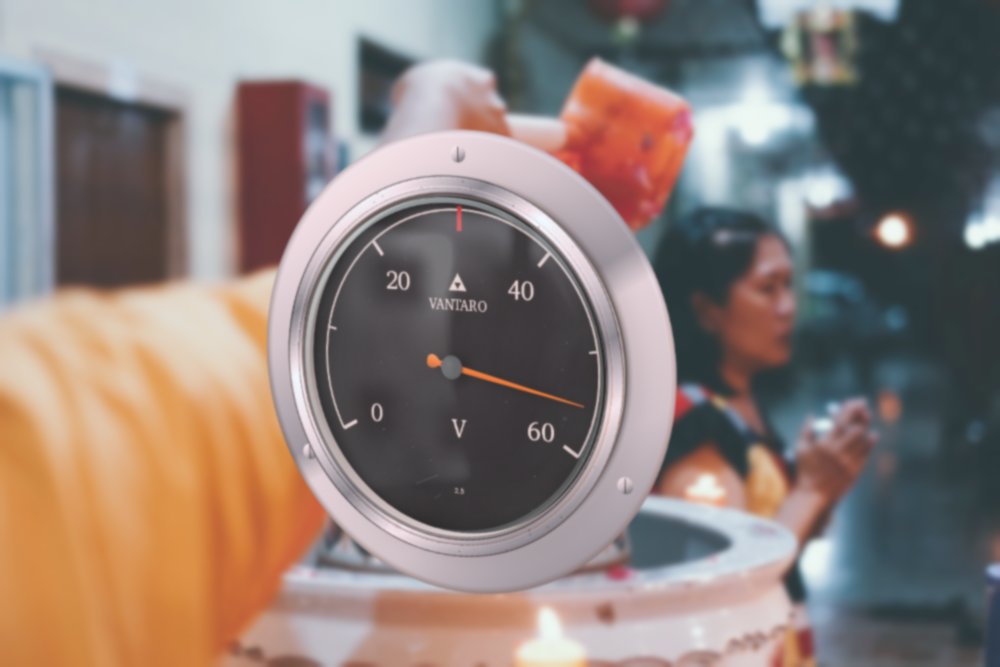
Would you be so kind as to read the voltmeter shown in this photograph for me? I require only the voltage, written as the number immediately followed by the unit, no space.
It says 55V
